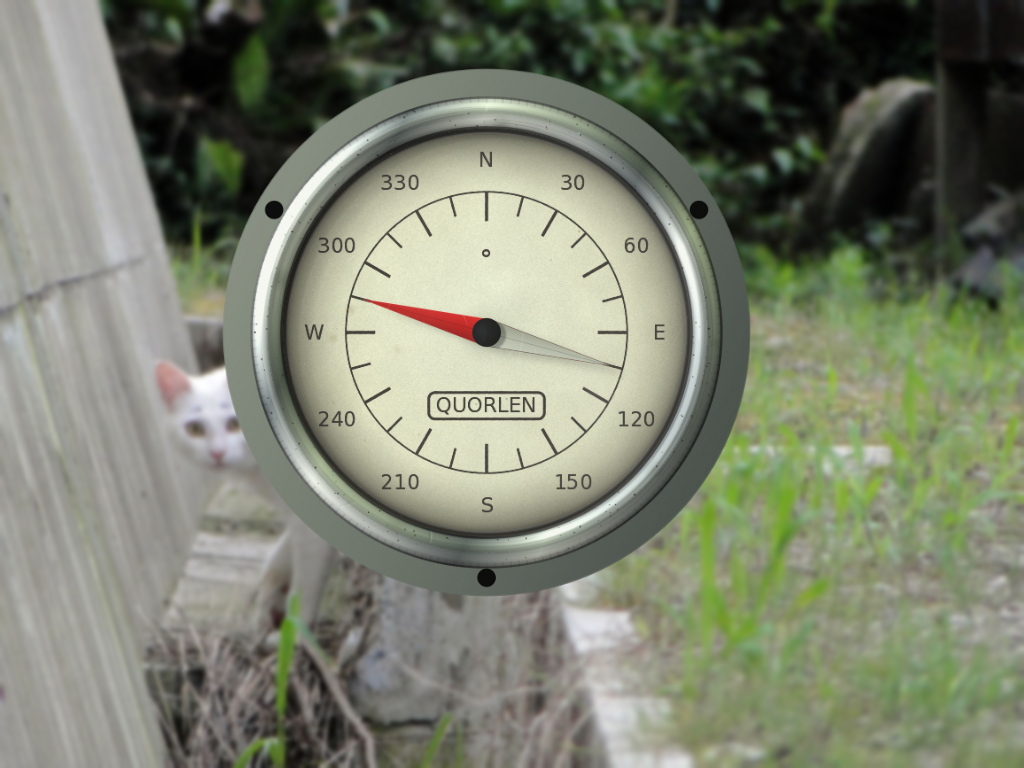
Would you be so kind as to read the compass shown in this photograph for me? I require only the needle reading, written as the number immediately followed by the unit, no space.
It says 285°
